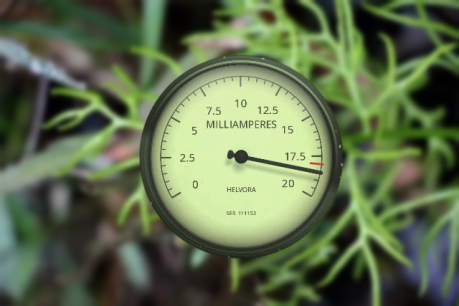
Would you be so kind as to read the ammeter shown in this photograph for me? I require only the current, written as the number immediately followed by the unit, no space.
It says 18.5mA
